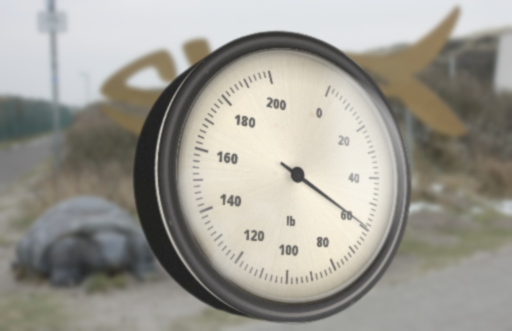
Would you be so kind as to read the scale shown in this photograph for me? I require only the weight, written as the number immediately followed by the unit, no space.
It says 60lb
